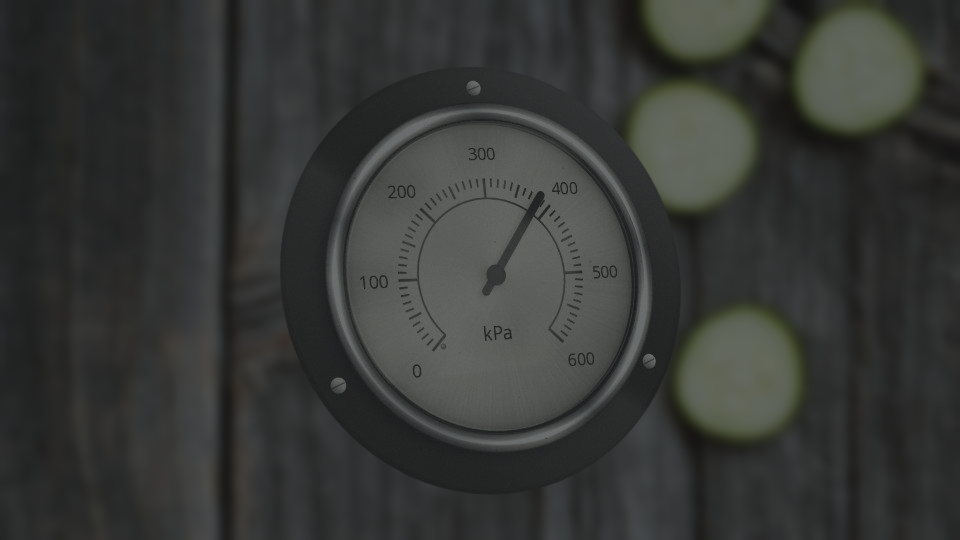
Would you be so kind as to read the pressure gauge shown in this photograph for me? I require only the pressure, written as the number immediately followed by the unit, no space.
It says 380kPa
